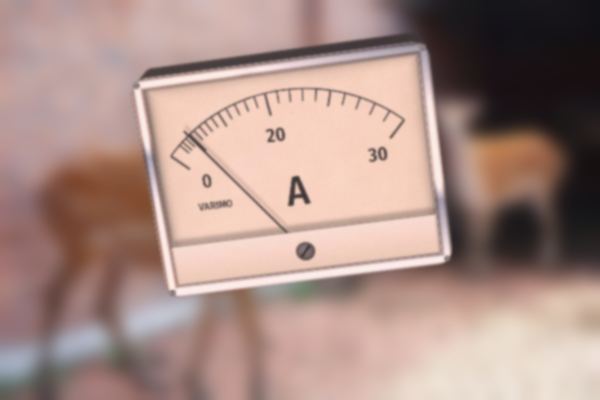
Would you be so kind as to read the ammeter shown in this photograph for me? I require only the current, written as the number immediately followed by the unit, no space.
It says 10A
